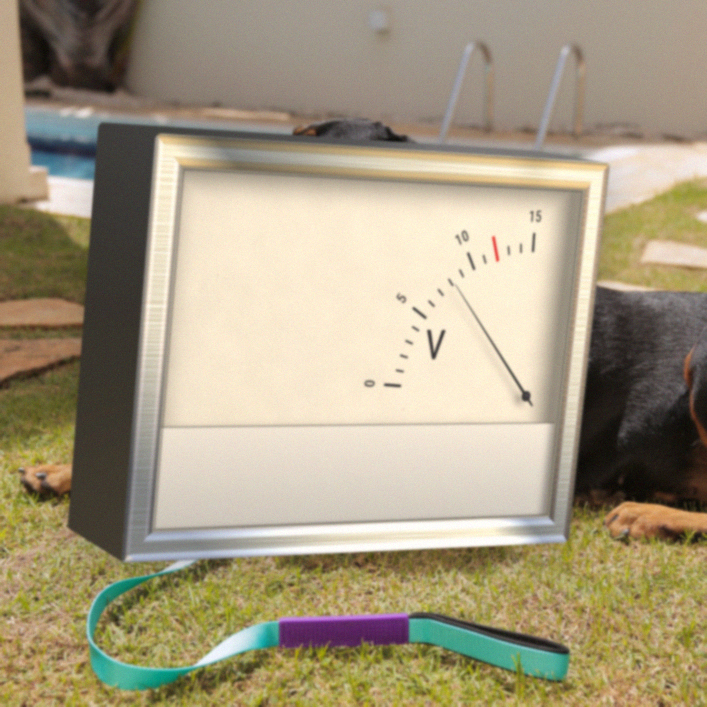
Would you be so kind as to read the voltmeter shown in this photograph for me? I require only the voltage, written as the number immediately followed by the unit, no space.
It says 8V
